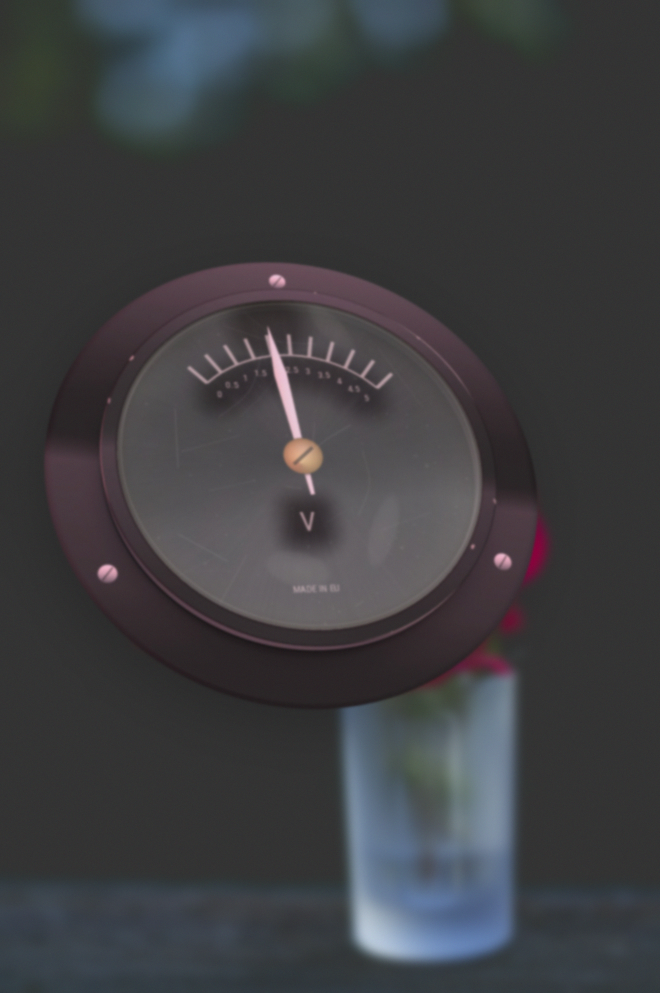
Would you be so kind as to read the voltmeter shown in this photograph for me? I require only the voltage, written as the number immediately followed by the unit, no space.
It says 2V
